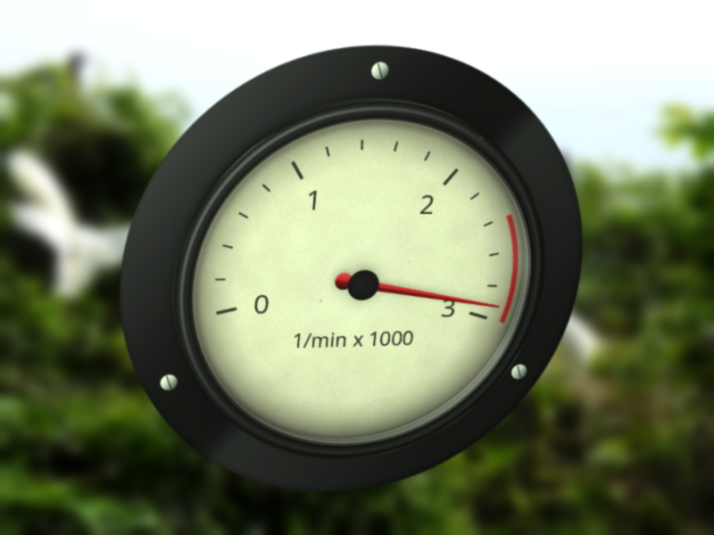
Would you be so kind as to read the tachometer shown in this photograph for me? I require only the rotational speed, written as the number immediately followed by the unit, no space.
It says 2900rpm
